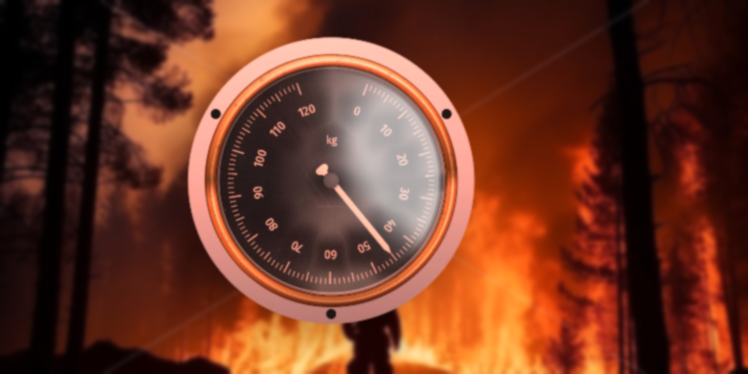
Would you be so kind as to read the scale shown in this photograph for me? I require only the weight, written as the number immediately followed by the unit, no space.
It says 45kg
